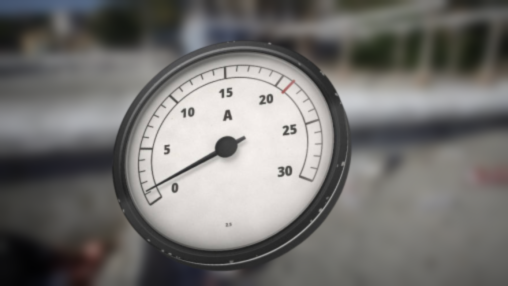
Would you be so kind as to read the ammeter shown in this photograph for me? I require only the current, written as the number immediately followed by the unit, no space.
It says 1A
